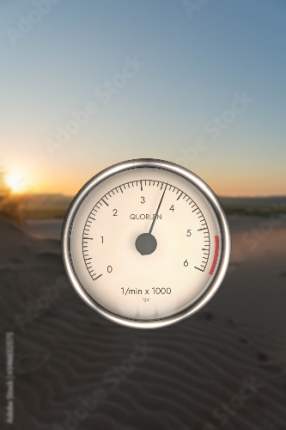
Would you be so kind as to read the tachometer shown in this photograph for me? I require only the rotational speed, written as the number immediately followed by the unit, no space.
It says 3600rpm
